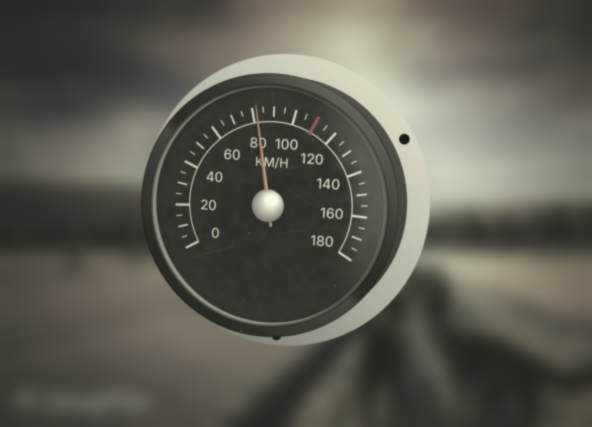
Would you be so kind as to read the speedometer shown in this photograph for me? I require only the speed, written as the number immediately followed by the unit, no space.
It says 82.5km/h
